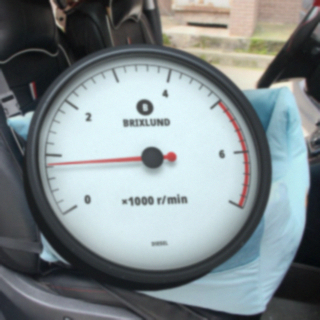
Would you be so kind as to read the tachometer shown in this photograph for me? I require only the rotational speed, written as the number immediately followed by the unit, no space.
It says 800rpm
